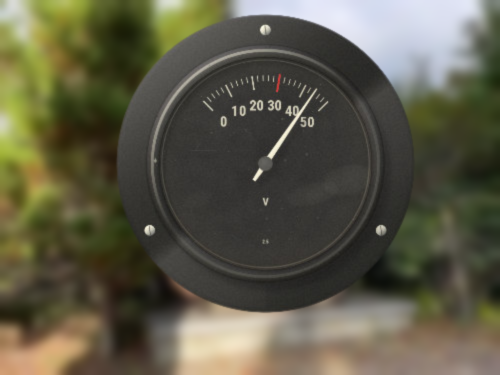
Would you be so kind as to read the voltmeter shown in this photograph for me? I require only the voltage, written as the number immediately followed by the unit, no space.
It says 44V
